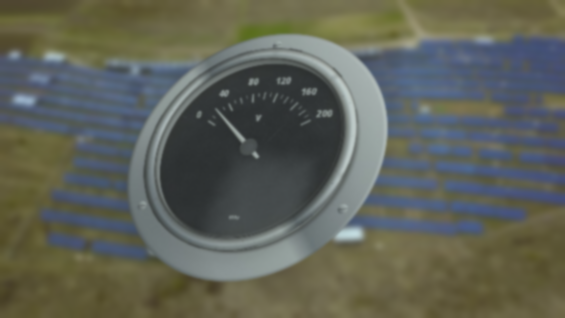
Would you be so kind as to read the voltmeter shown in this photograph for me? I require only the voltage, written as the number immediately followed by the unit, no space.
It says 20V
